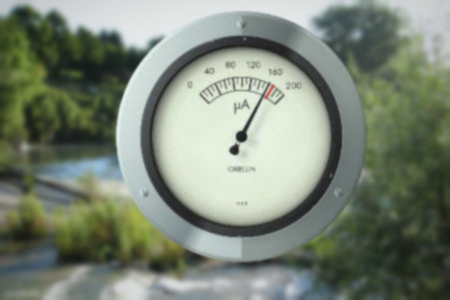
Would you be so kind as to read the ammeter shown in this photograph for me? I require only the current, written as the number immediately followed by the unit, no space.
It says 160µA
